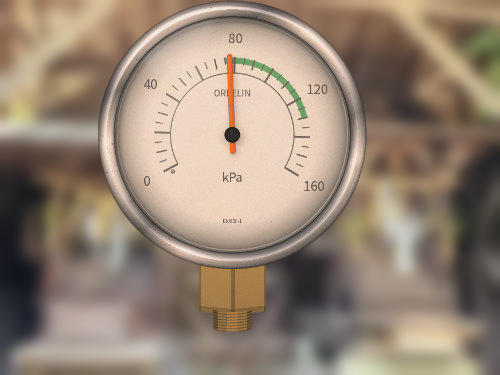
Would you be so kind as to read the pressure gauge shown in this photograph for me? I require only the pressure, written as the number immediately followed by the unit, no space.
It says 77.5kPa
